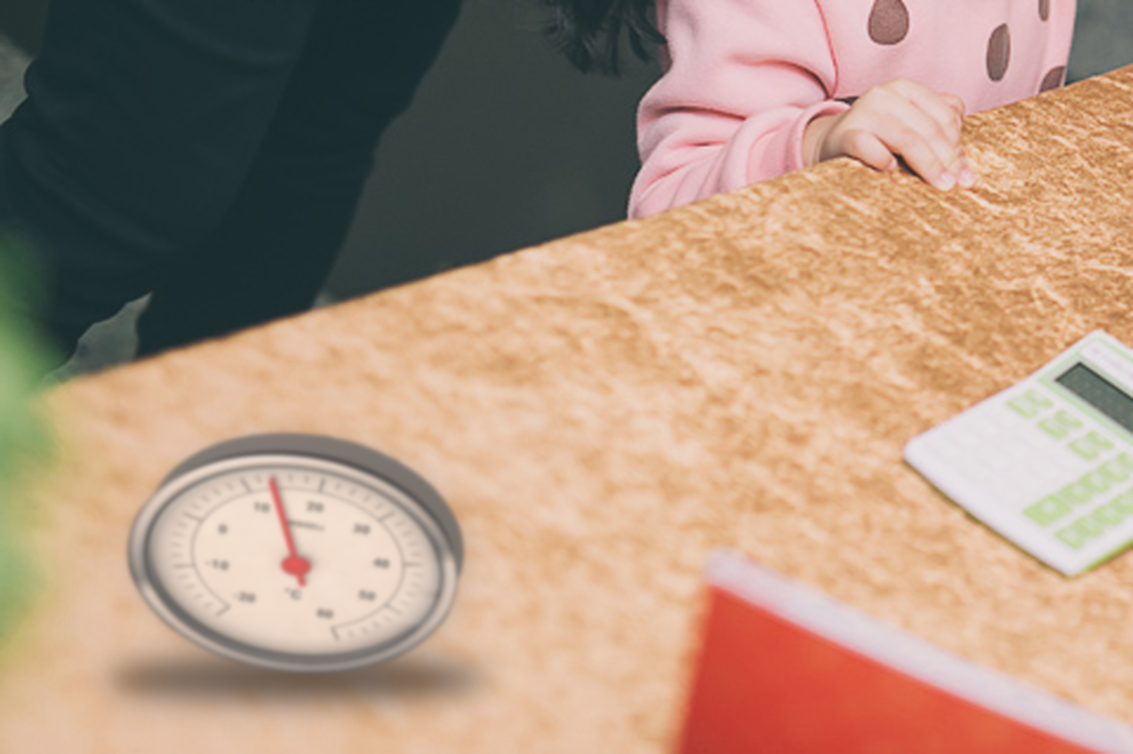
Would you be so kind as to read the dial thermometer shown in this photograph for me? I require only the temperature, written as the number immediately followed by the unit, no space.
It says 14°C
